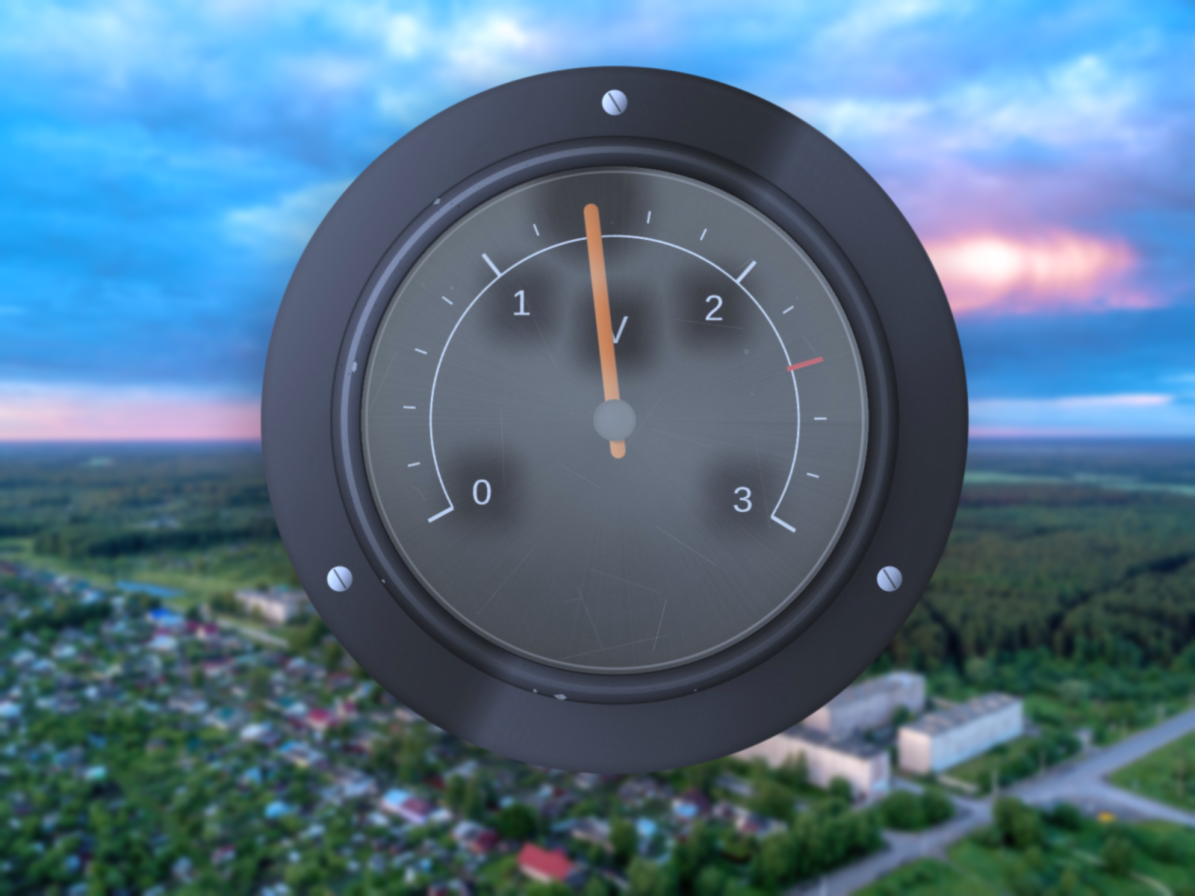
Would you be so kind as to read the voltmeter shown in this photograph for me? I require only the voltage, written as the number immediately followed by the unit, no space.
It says 1.4V
